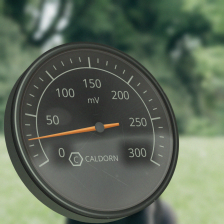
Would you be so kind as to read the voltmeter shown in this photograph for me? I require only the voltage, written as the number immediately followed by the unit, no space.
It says 25mV
